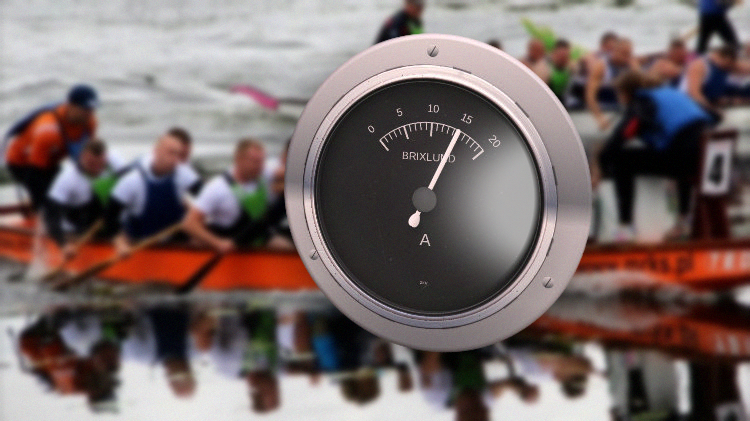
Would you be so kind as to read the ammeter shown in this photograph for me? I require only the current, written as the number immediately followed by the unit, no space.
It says 15A
